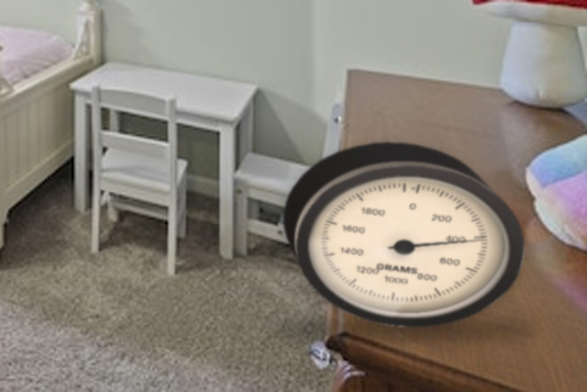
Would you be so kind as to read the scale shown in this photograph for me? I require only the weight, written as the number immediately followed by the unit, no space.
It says 400g
